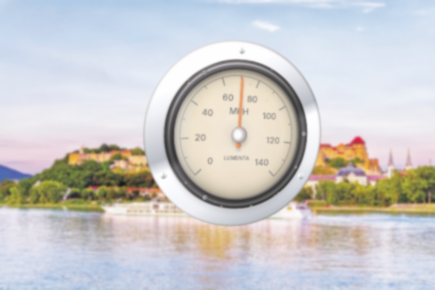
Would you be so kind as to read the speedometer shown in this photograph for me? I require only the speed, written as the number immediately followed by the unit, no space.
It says 70mph
